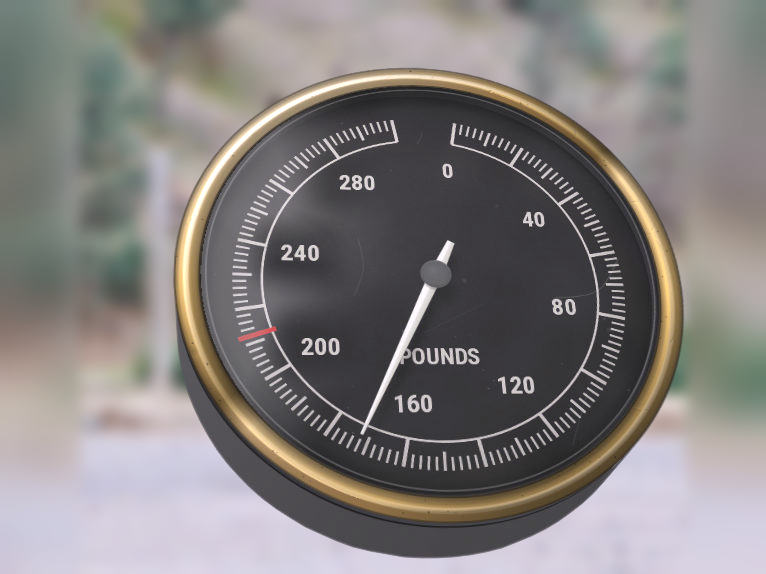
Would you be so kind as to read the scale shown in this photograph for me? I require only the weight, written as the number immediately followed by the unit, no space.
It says 172lb
